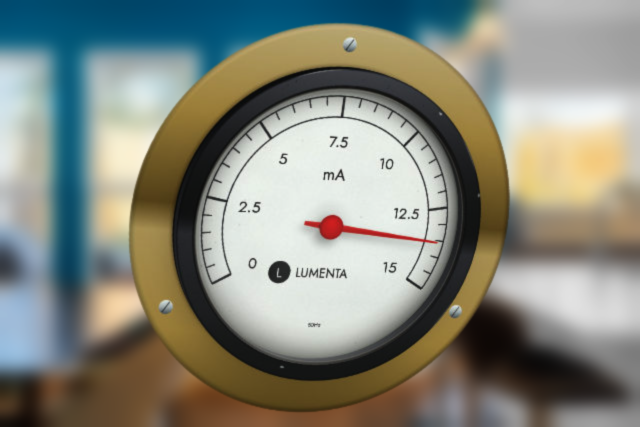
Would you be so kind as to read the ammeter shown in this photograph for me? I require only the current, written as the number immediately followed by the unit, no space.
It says 13.5mA
